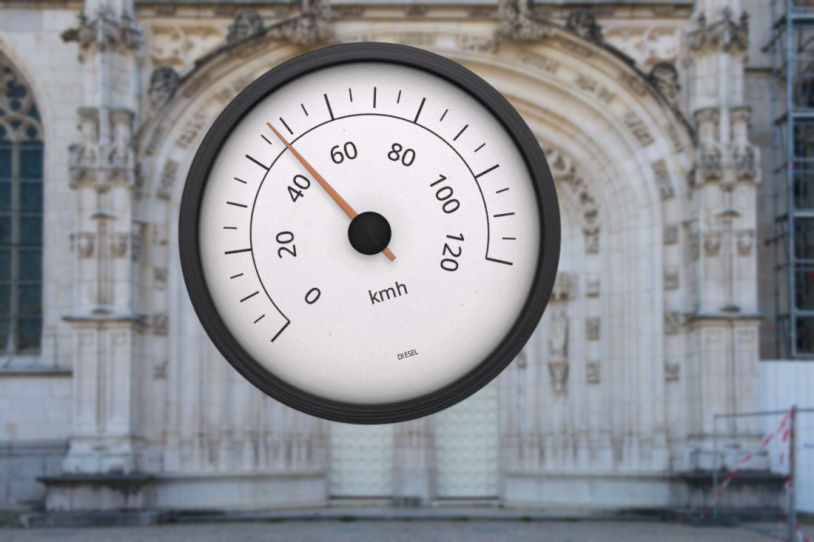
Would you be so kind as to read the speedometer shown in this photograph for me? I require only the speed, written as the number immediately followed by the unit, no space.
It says 47.5km/h
